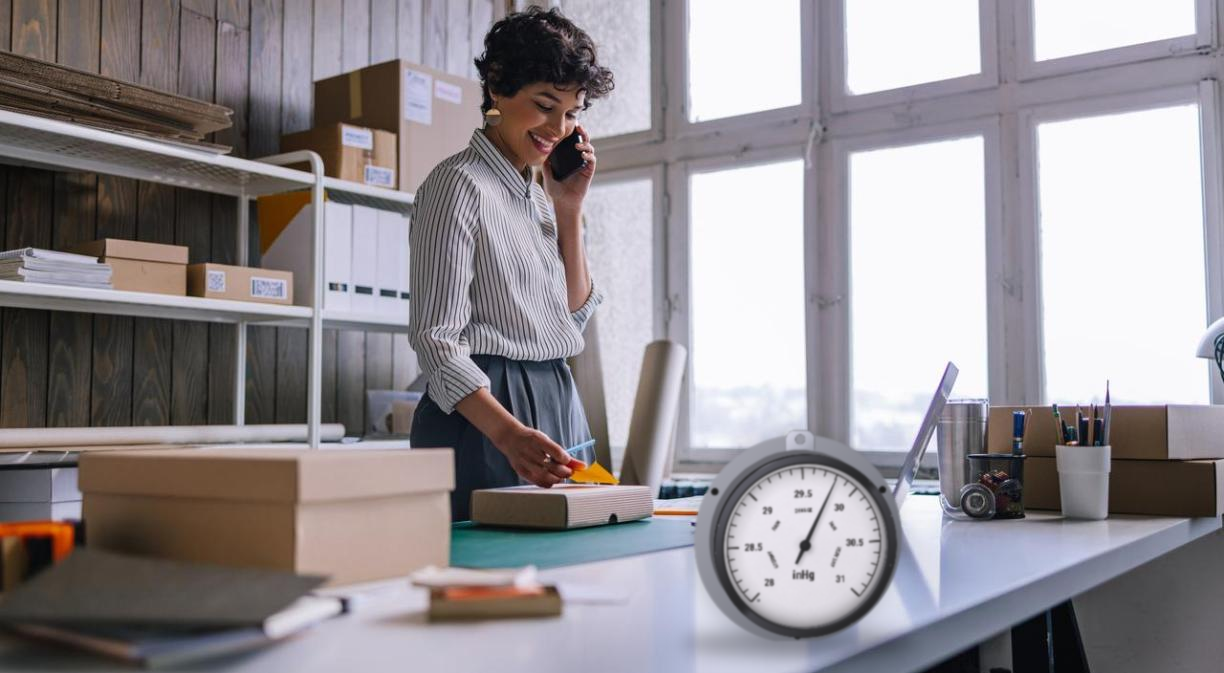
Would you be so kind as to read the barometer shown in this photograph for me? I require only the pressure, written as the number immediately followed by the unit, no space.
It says 29.8inHg
